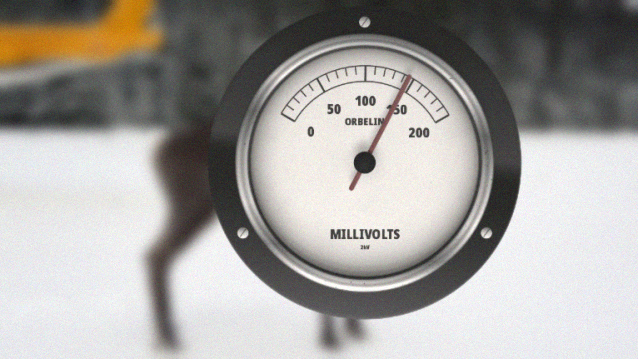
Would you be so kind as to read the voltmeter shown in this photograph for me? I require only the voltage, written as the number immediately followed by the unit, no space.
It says 145mV
